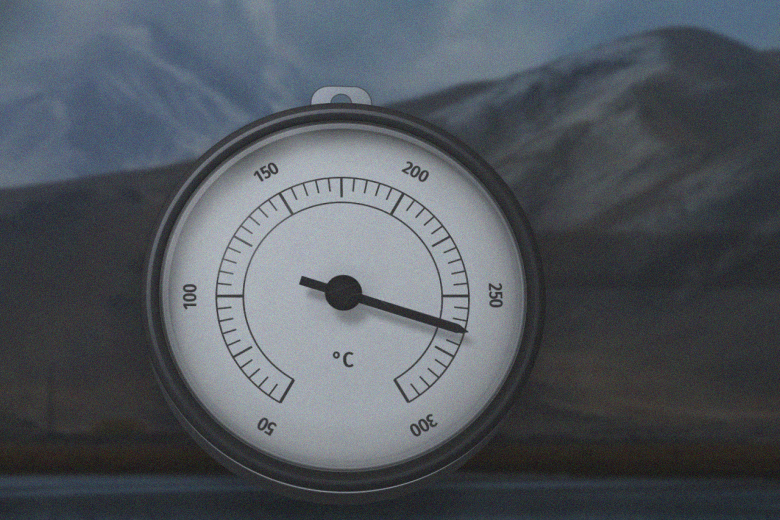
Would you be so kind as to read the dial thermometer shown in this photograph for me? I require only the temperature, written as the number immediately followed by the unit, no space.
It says 265°C
